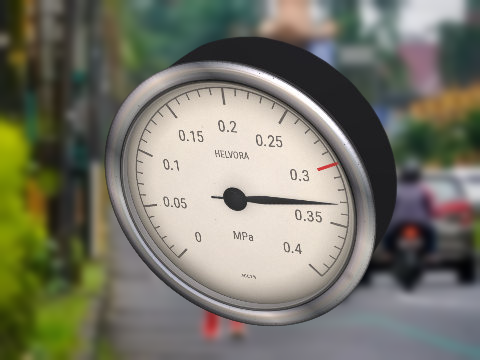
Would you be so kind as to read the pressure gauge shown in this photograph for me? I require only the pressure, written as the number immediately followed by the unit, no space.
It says 0.33MPa
